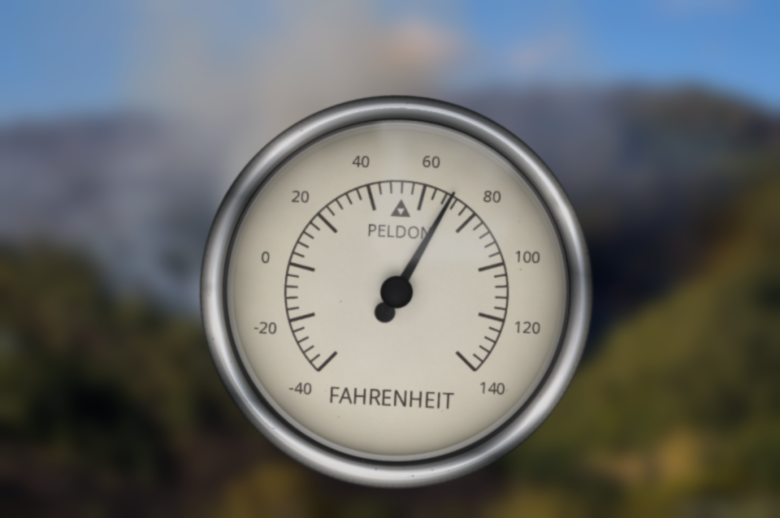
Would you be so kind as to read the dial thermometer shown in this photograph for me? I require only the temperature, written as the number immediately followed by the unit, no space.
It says 70°F
